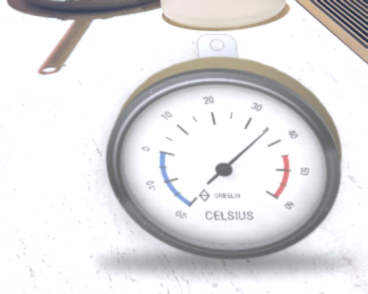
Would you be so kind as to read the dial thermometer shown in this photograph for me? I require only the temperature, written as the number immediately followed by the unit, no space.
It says 35°C
